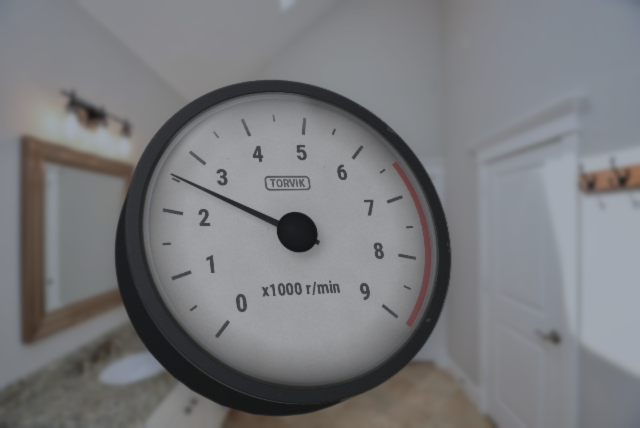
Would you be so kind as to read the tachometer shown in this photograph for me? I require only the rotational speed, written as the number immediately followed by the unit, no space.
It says 2500rpm
